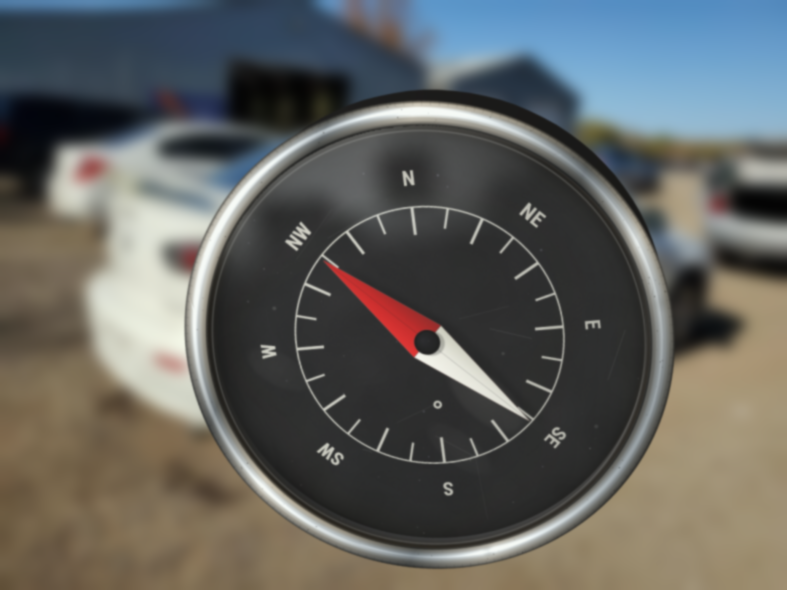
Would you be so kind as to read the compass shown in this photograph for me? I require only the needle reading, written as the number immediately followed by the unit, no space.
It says 315°
